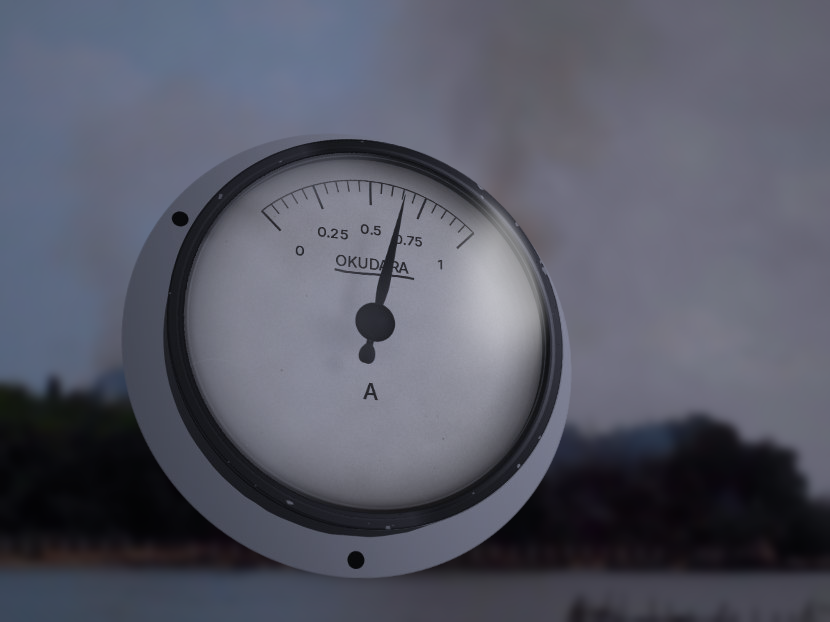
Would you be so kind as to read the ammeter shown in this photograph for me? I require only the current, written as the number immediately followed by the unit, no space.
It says 0.65A
